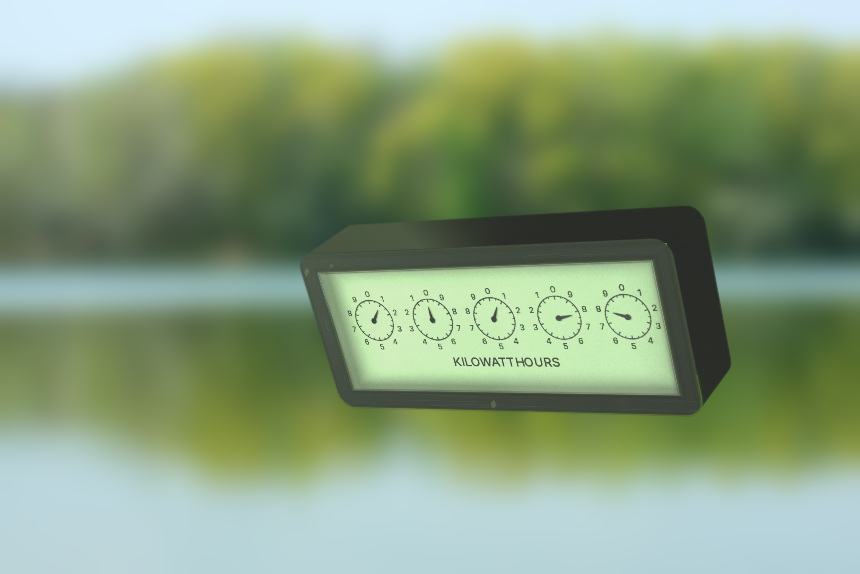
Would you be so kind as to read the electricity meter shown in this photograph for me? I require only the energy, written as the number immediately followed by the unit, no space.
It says 10078kWh
